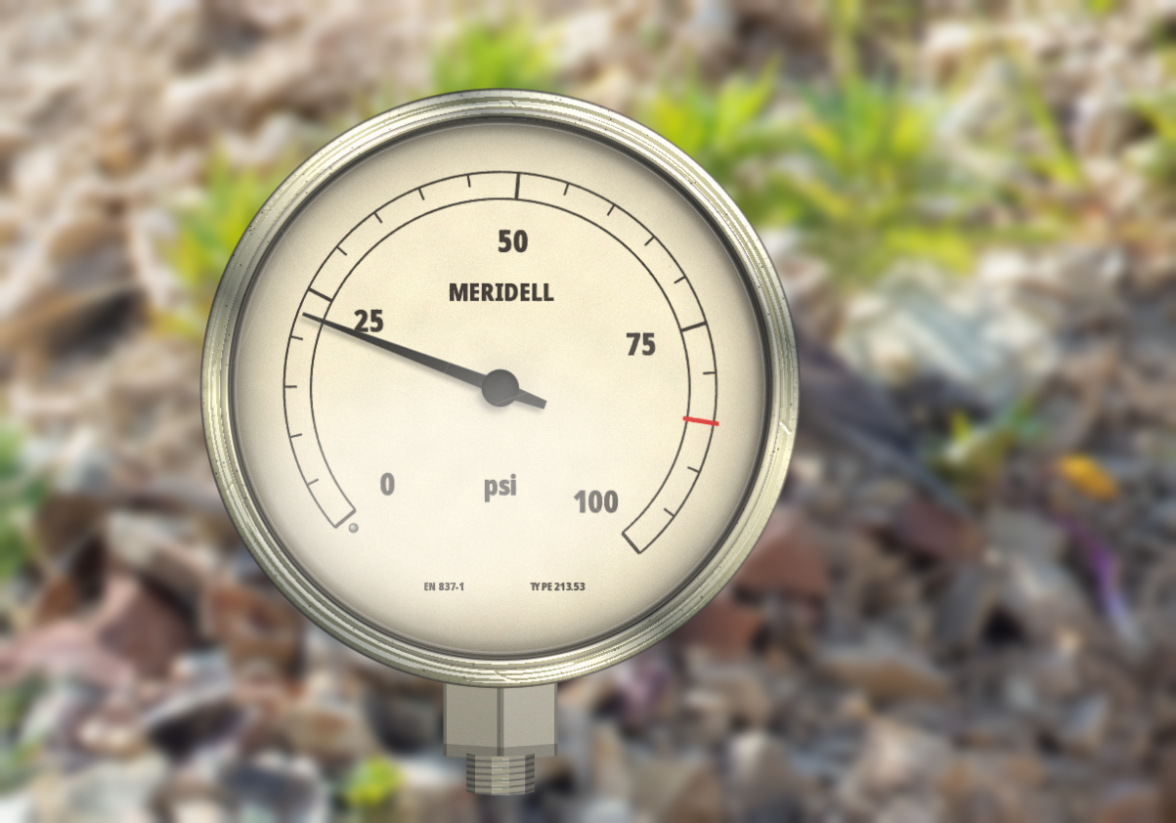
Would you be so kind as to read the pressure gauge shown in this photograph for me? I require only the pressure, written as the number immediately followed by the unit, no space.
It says 22.5psi
